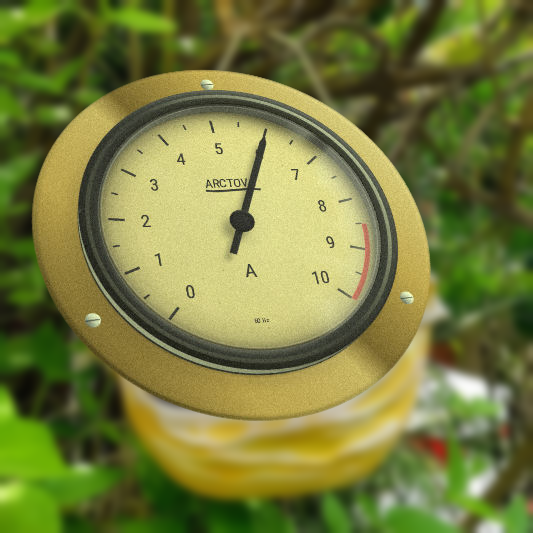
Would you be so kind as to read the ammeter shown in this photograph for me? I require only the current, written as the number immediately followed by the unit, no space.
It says 6A
